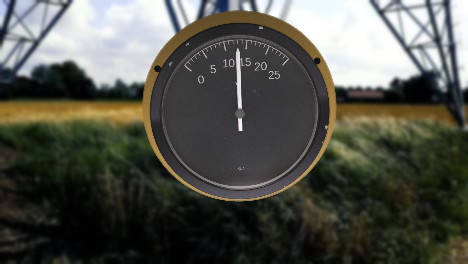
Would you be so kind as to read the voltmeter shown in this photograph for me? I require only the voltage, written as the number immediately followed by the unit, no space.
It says 13V
